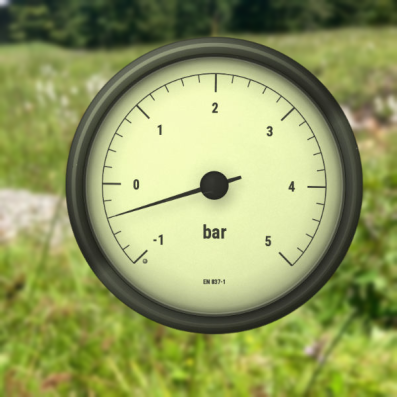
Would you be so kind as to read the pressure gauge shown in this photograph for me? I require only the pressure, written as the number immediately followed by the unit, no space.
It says -0.4bar
